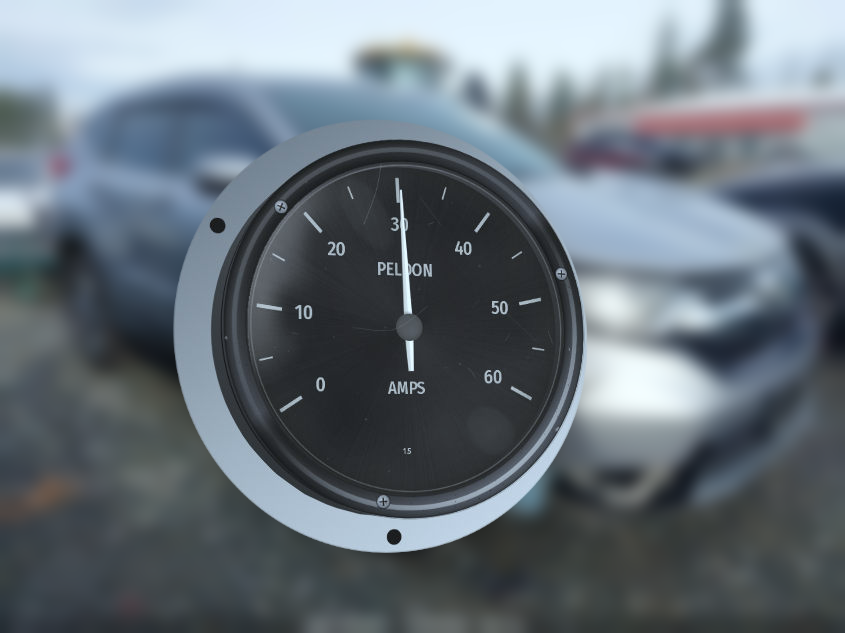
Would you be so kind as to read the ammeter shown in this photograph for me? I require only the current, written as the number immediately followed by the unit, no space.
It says 30A
